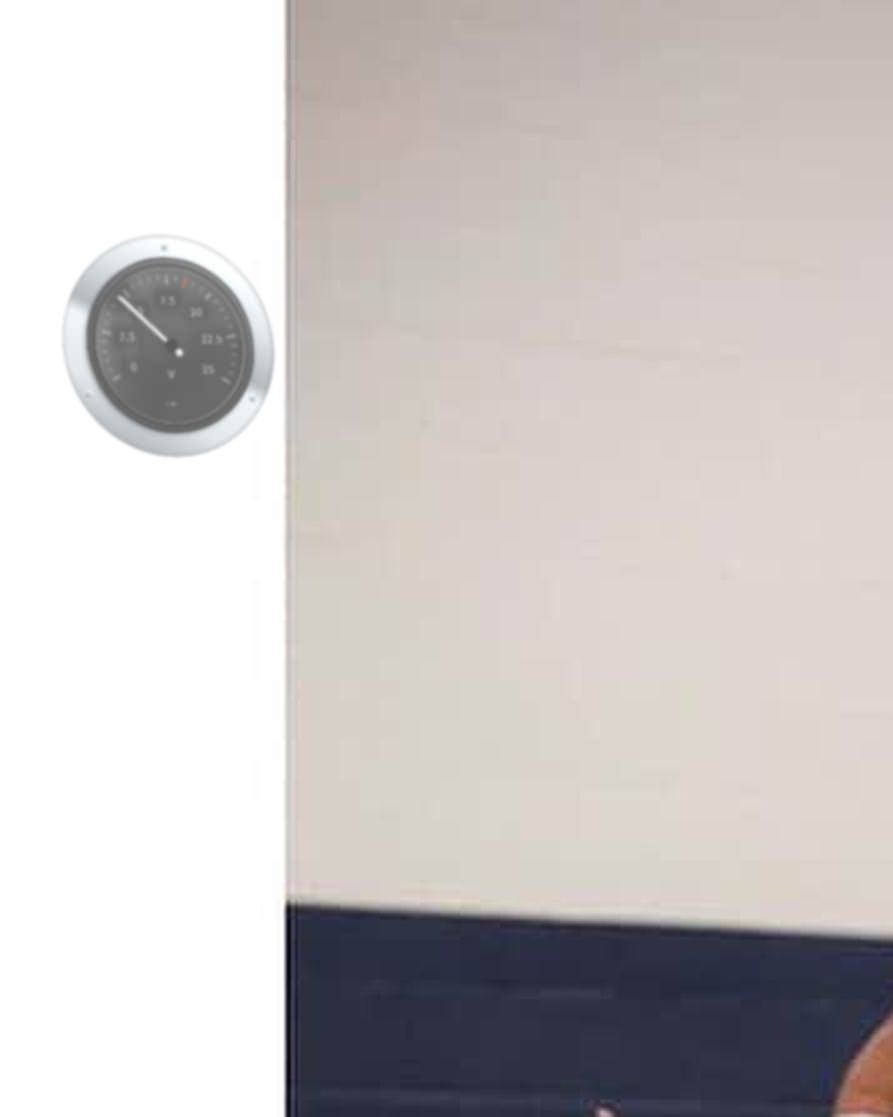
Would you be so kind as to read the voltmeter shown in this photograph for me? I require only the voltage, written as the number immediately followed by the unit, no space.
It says 4.5V
